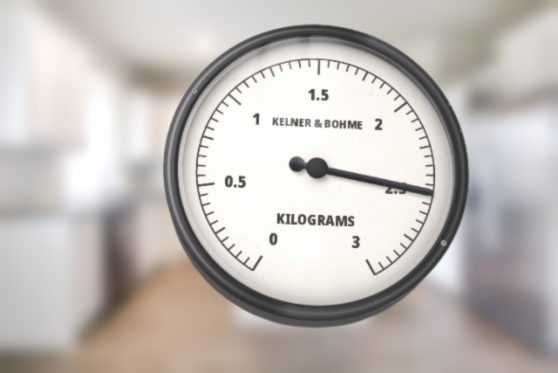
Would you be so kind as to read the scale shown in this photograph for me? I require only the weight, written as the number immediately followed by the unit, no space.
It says 2.5kg
